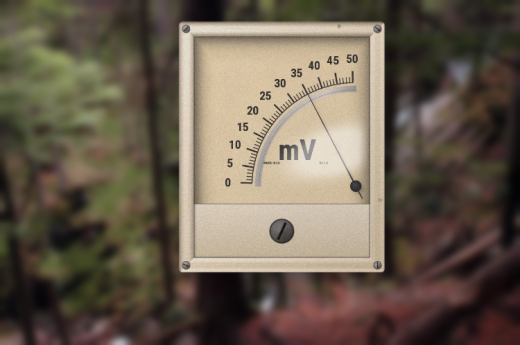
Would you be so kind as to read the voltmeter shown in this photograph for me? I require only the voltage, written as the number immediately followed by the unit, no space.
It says 35mV
